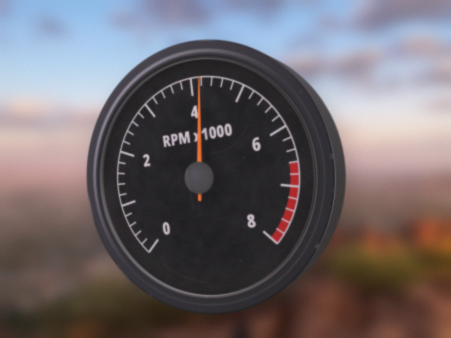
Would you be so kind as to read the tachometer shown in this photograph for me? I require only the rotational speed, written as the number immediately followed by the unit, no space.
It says 4200rpm
